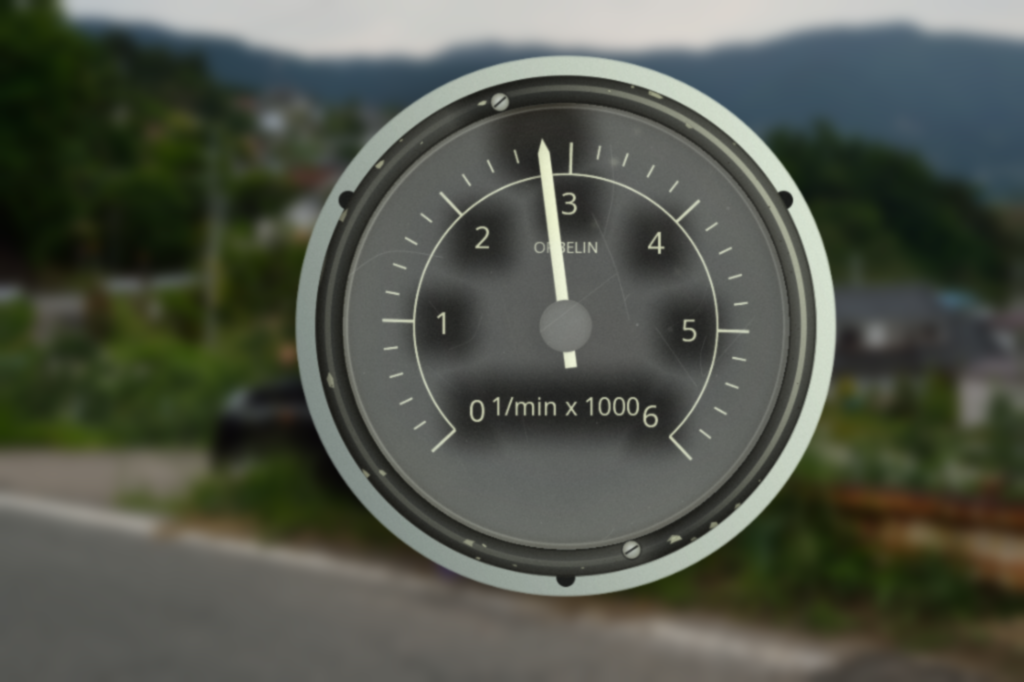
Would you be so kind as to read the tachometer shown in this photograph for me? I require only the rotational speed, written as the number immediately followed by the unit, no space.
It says 2800rpm
